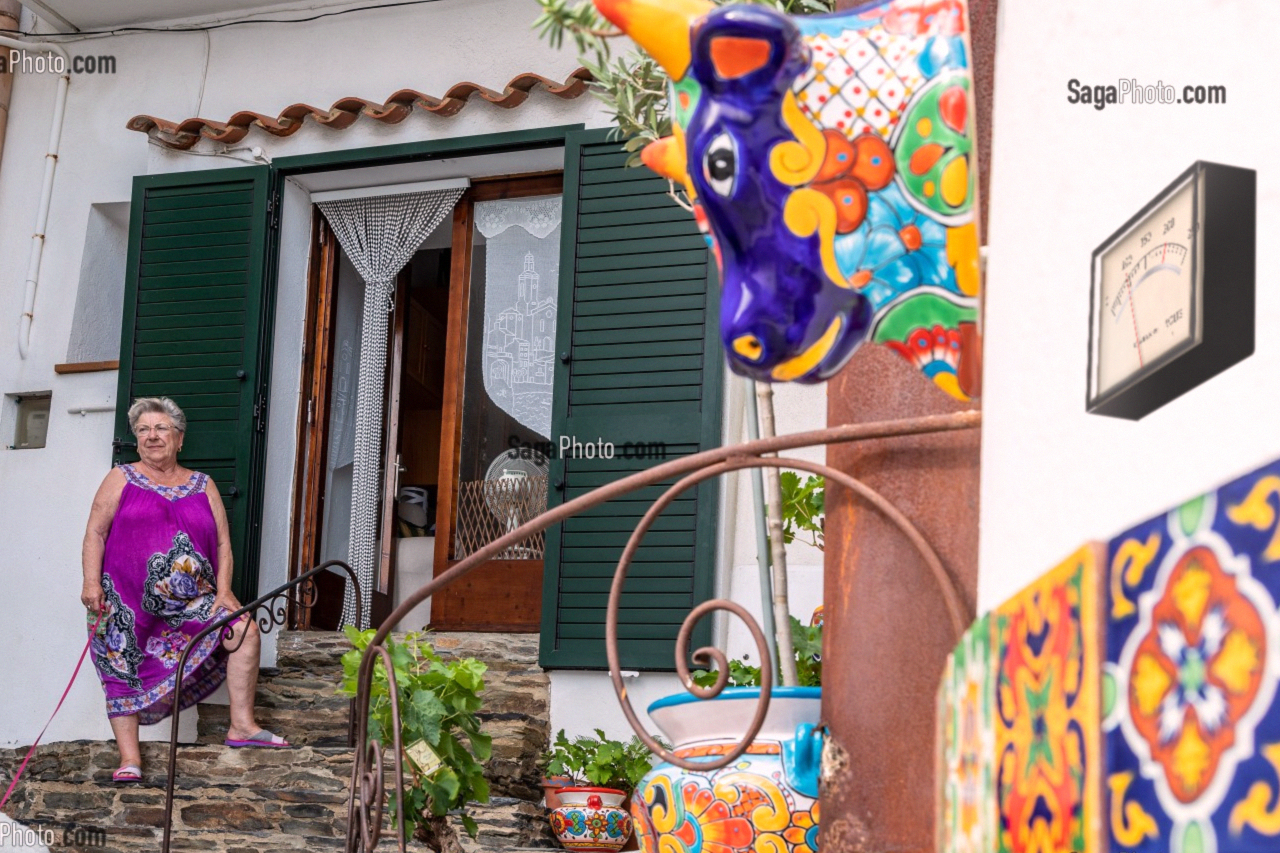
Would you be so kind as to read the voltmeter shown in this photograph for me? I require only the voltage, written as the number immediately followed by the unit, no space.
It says 100V
